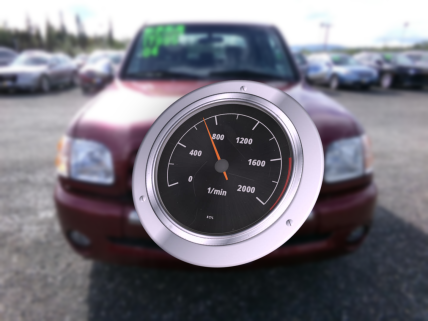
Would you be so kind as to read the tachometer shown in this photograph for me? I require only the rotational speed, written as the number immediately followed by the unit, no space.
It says 700rpm
